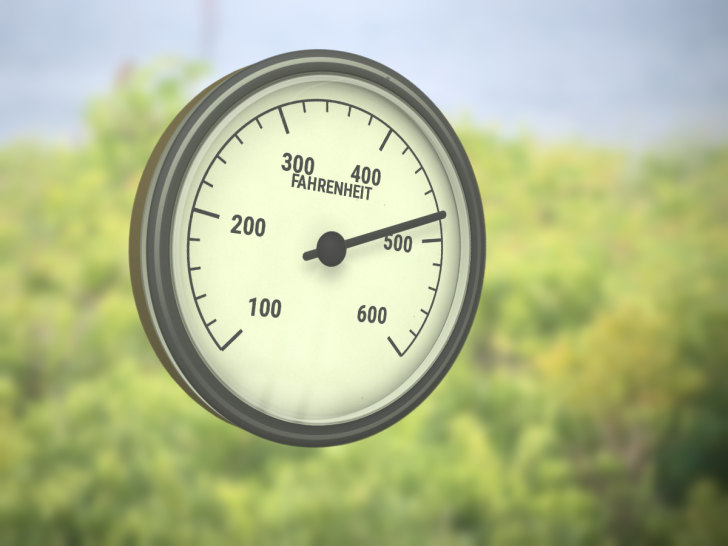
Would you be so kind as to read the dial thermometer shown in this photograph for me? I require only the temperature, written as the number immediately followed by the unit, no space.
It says 480°F
